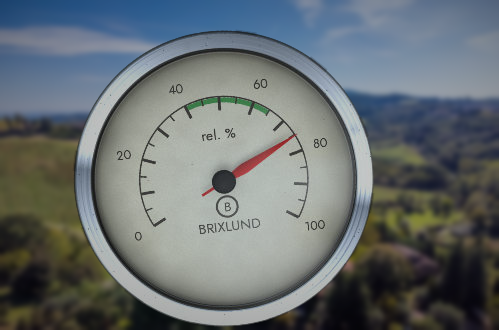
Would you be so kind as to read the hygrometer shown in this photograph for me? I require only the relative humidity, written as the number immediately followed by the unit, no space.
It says 75%
